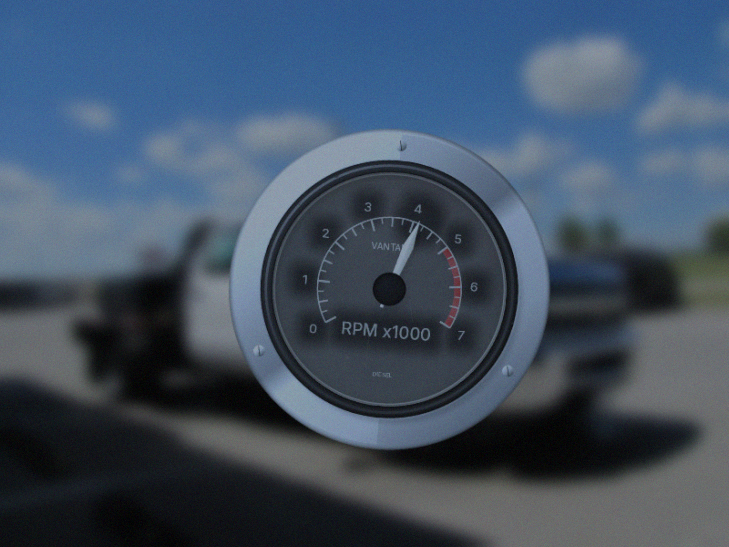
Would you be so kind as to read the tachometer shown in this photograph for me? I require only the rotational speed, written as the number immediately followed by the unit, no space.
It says 4125rpm
